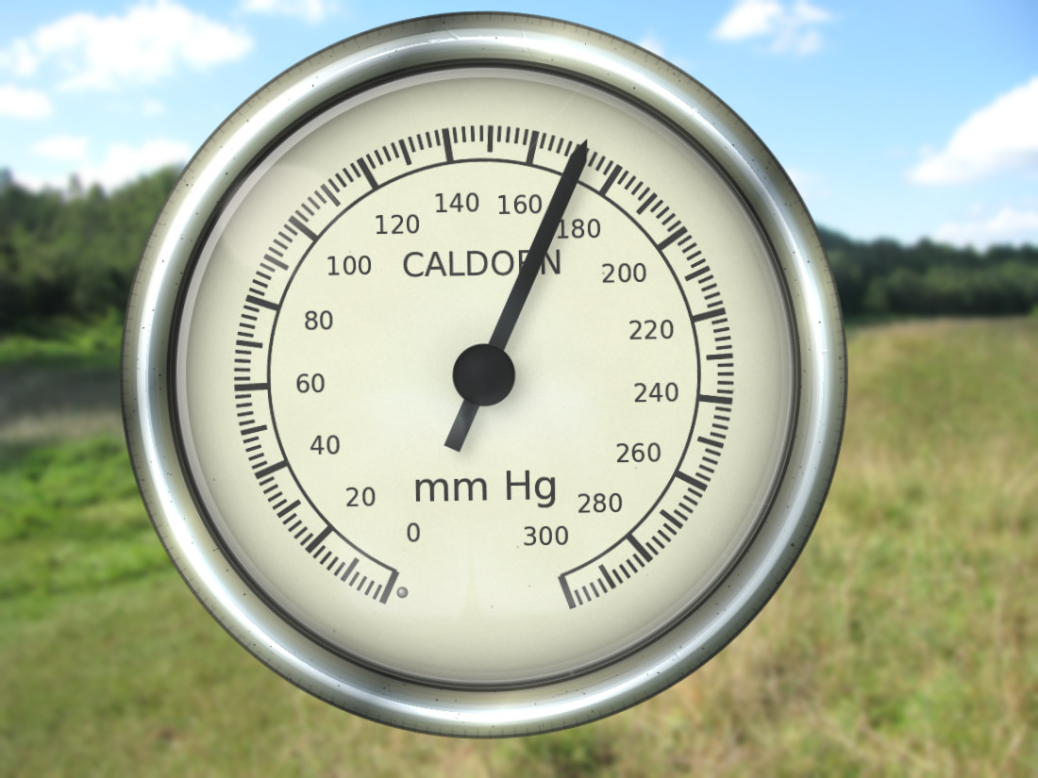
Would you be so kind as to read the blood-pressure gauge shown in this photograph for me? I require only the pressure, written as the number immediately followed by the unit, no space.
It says 171mmHg
